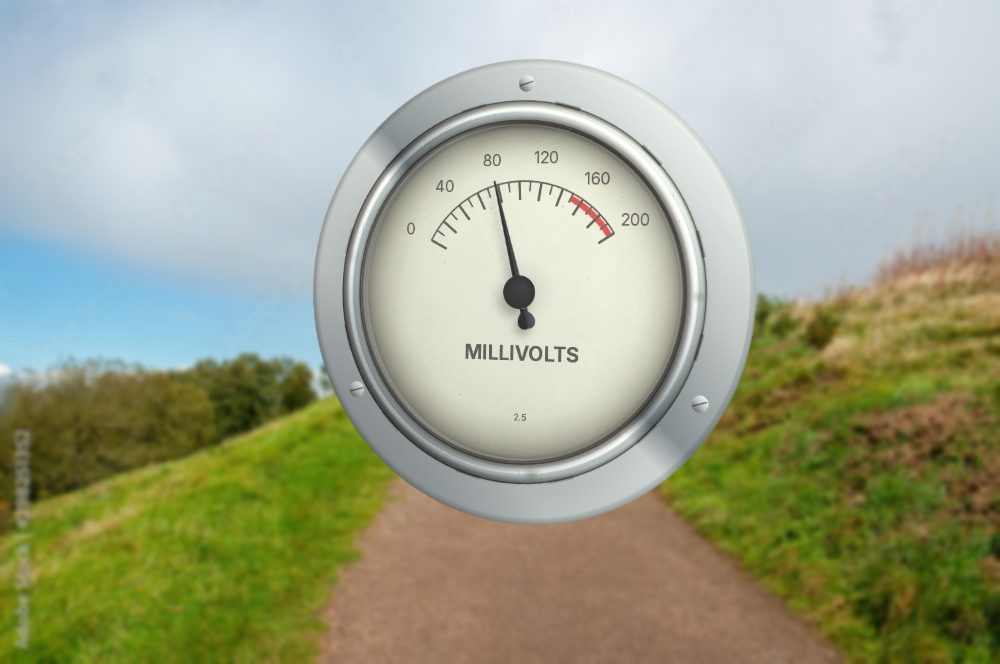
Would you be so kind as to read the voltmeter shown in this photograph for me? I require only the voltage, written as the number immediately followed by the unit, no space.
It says 80mV
